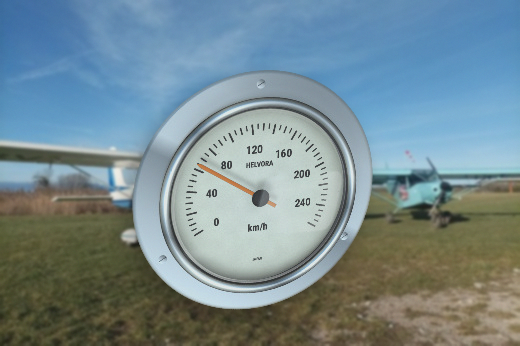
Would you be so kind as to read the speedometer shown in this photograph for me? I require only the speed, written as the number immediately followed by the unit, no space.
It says 65km/h
